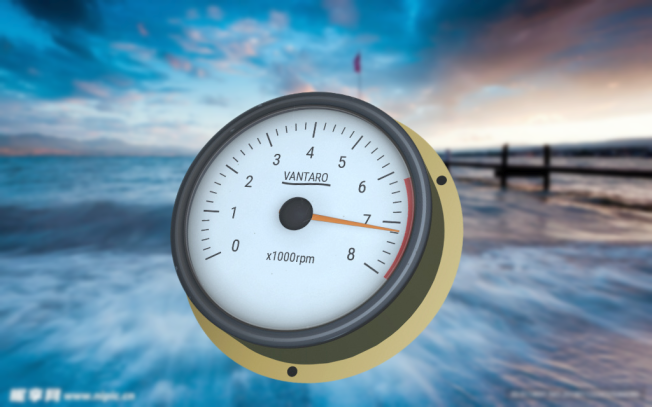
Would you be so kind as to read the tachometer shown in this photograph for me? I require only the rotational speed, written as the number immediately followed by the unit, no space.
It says 7200rpm
